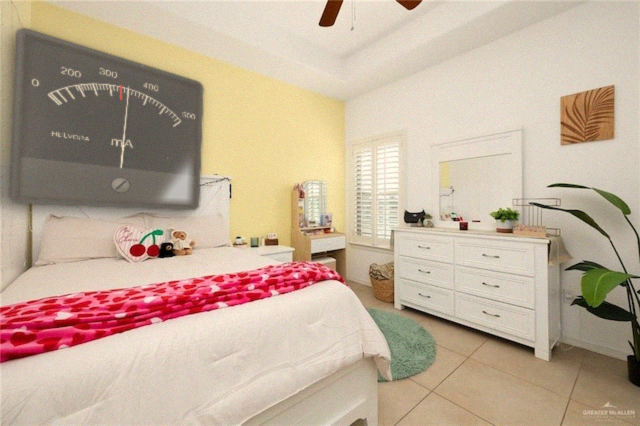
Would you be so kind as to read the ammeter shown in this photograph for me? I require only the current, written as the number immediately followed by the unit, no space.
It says 350mA
